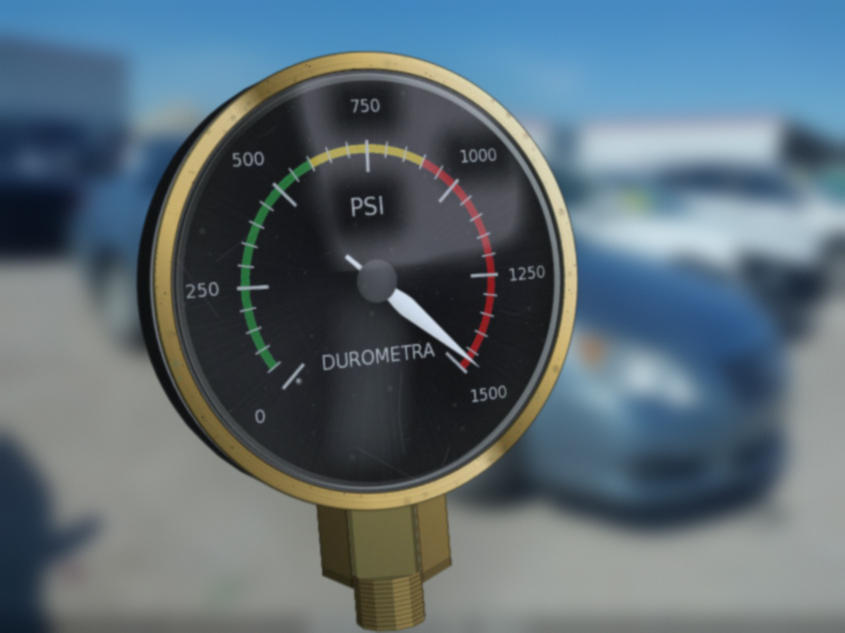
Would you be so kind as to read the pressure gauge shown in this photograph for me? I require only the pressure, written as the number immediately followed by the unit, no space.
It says 1475psi
